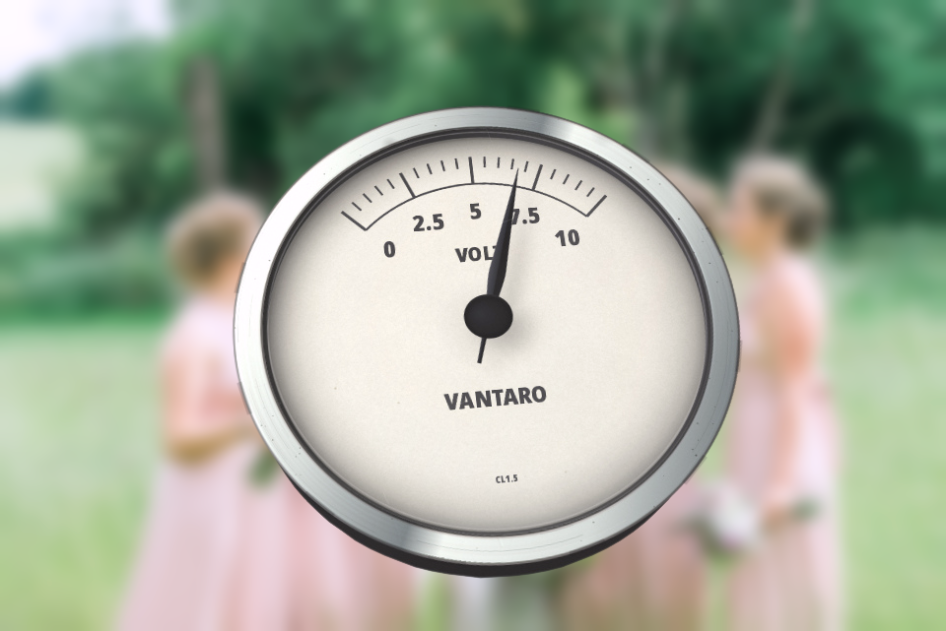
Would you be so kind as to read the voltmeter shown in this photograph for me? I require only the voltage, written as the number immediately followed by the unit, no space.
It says 6.75V
